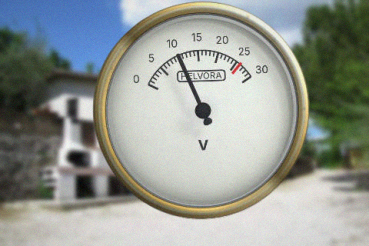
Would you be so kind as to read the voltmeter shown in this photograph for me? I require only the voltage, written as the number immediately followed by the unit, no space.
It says 10V
